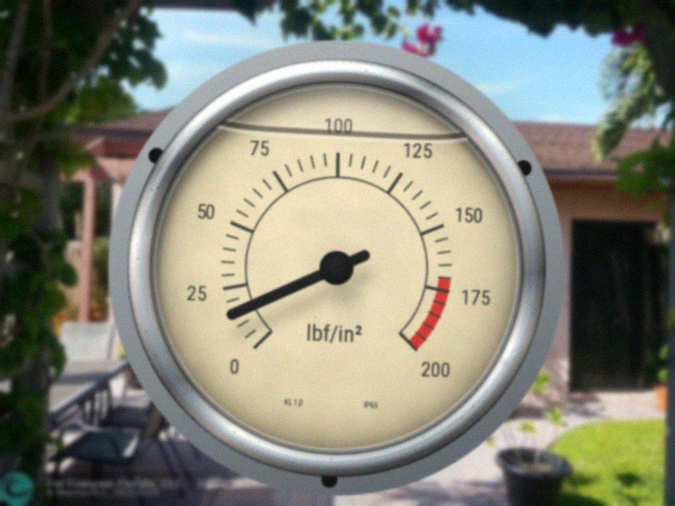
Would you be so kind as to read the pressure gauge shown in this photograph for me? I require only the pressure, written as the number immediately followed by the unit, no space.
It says 15psi
